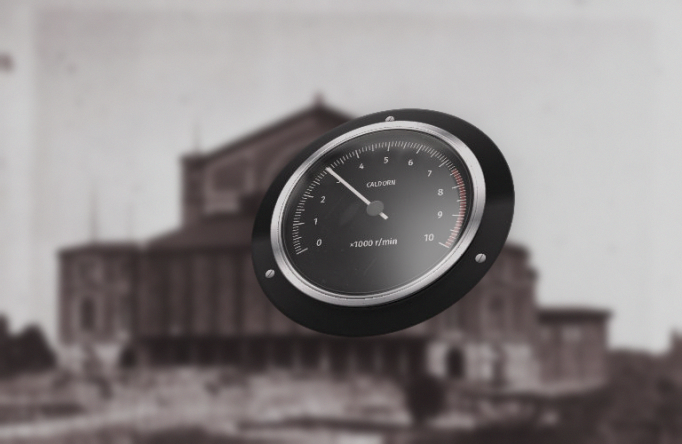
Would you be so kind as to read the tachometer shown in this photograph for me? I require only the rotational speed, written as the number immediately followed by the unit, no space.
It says 3000rpm
